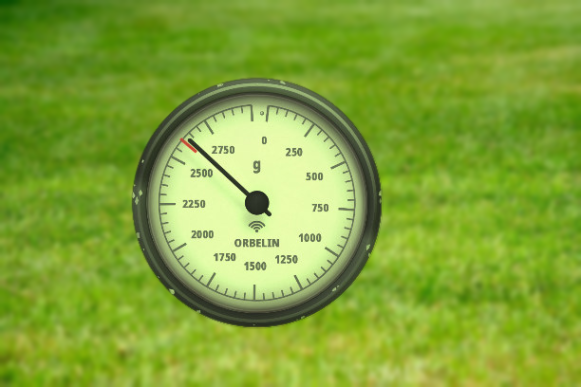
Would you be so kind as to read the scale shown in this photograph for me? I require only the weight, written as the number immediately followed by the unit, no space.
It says 2625g
